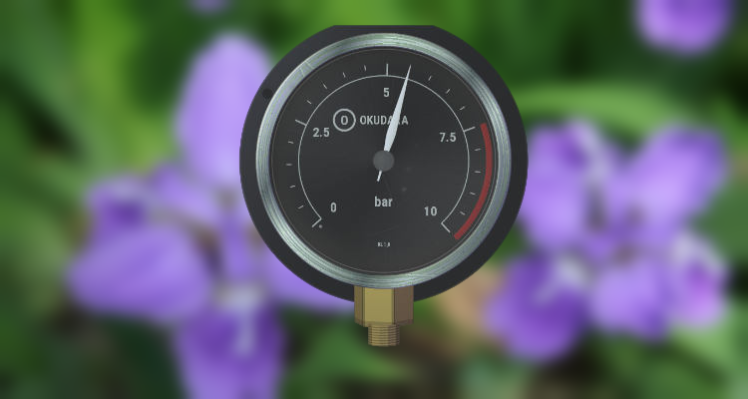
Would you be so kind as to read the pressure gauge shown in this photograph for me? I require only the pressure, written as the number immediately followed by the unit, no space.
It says 5.5bar
